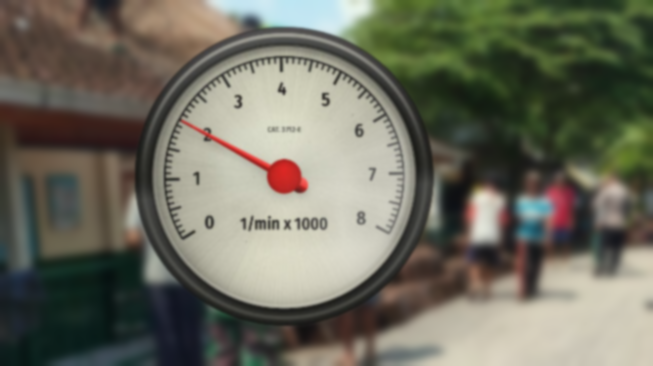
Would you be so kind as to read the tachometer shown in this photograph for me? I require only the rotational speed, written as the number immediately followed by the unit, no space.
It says 2000rpm
